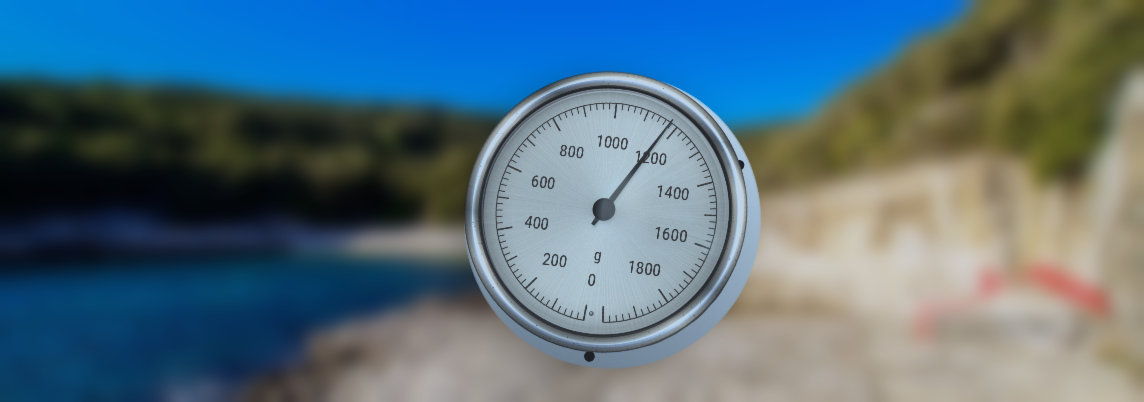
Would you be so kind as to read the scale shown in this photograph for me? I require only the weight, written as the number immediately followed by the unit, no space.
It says 1180g
